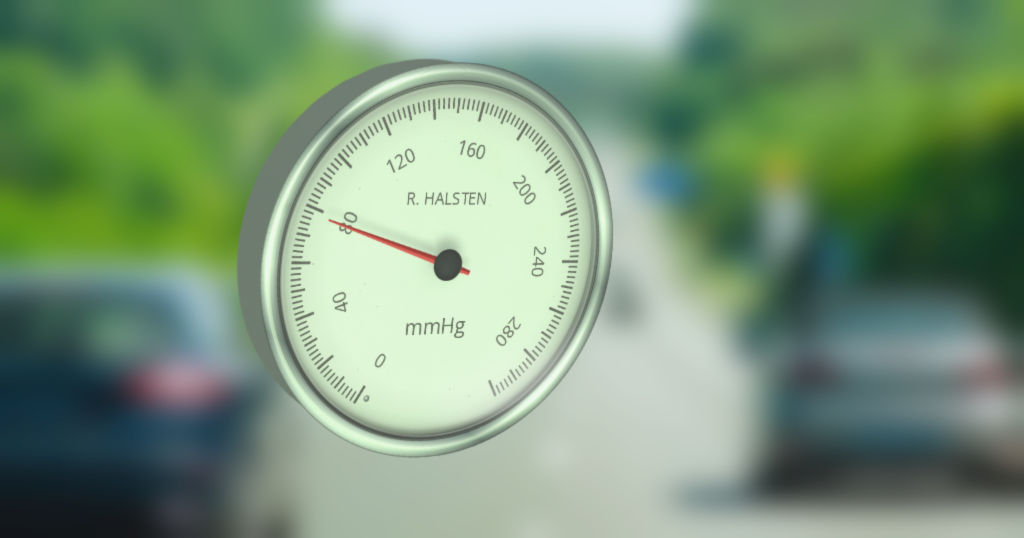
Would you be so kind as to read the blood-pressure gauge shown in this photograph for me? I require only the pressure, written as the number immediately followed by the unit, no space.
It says 78mmHg
